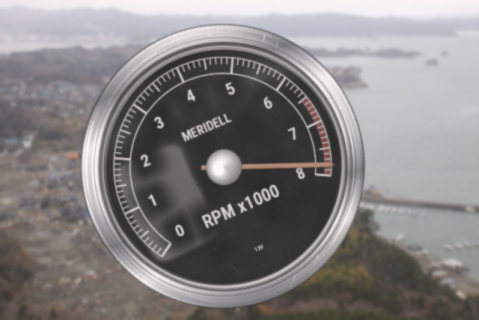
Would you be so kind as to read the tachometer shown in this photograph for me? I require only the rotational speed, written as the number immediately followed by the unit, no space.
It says 7800rpm
